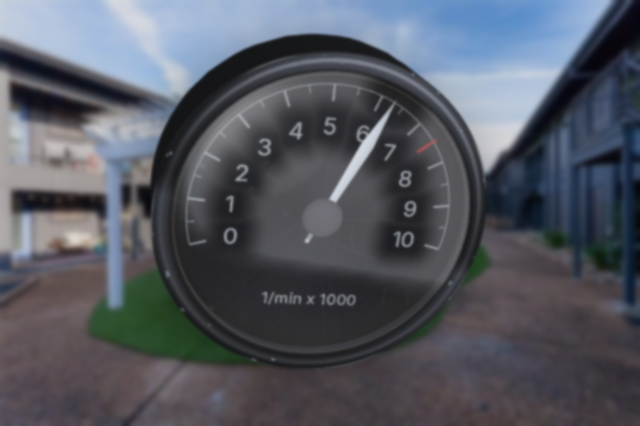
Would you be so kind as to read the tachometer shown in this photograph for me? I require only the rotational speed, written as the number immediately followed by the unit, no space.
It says 6250rpm
